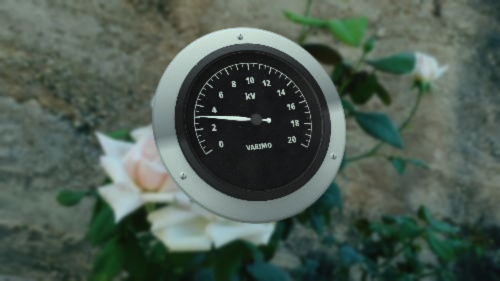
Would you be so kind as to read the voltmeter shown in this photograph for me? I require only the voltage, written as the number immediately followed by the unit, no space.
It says 3kV
